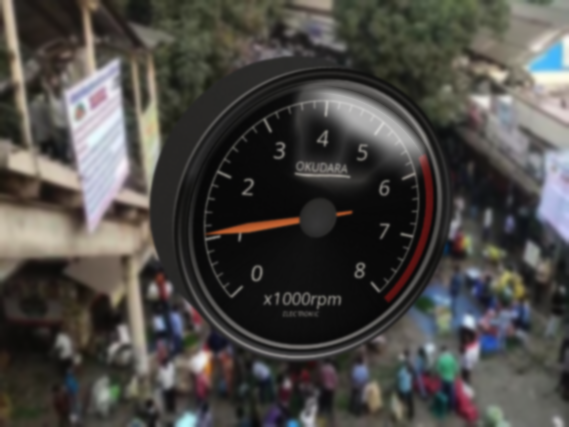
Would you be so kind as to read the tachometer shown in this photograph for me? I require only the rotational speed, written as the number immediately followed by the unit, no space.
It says 1100rpm
